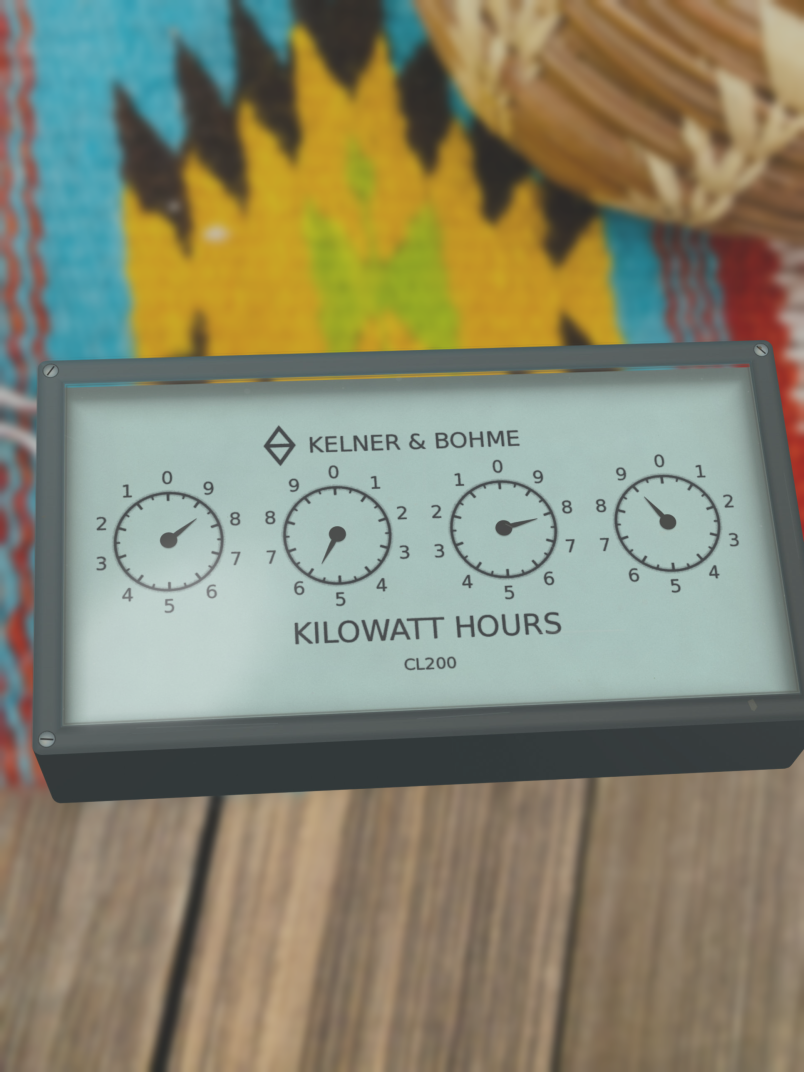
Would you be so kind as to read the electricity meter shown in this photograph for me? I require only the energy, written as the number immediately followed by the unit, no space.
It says 8579kWh
